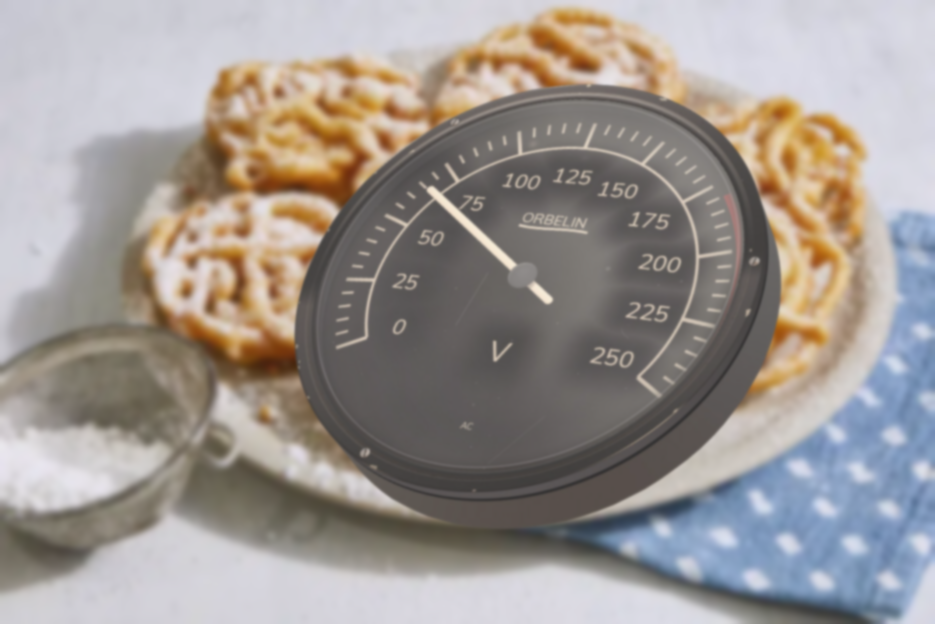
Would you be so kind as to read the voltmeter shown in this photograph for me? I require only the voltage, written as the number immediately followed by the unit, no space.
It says 65V
